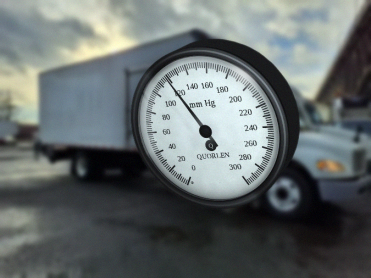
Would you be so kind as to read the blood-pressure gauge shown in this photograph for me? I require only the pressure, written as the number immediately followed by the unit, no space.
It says 120mmHg
